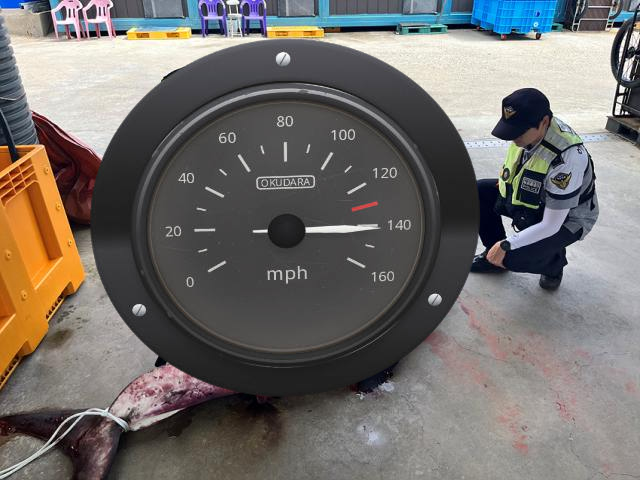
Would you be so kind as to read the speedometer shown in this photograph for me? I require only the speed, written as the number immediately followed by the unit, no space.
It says 140mph
